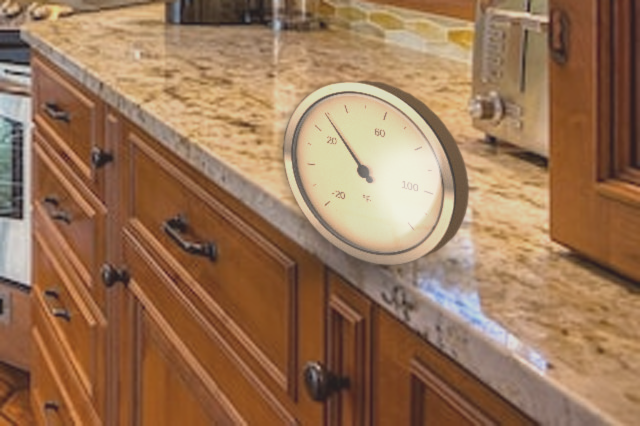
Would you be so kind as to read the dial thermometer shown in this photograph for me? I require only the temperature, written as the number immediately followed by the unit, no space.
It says 30°F
